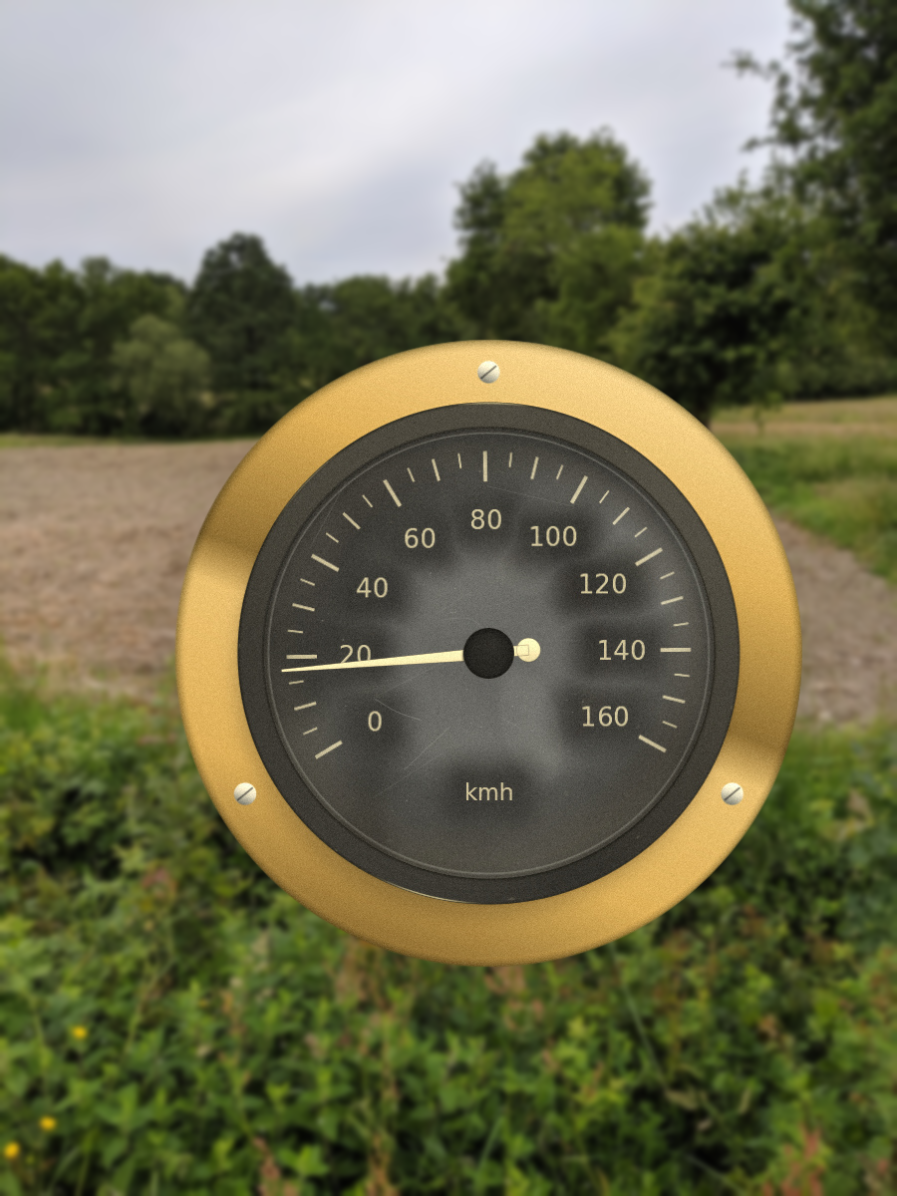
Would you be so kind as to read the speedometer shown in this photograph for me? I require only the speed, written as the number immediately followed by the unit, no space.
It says 17.5km/h
